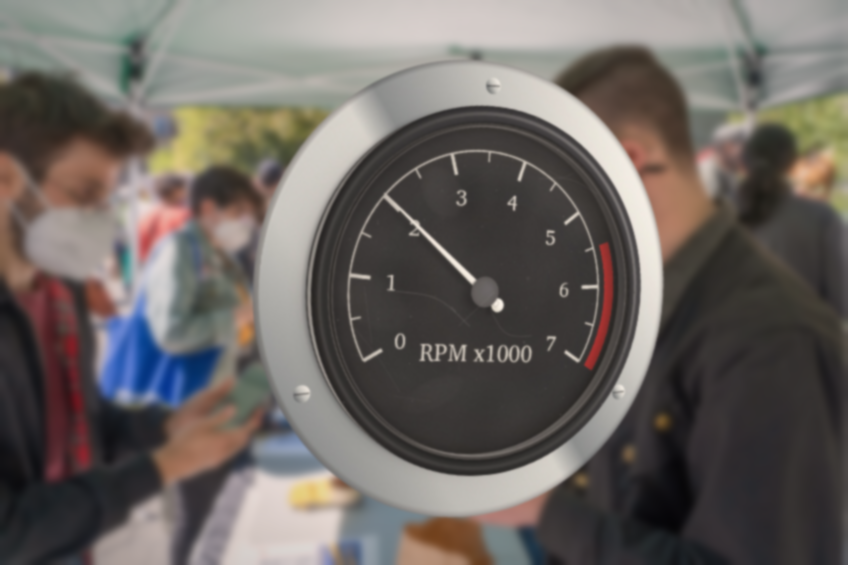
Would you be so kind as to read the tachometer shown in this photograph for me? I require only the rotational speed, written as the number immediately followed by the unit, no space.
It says 2000rpm
